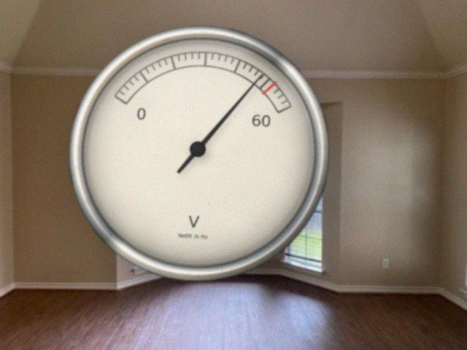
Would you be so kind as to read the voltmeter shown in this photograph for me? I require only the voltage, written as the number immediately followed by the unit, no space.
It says 48V
